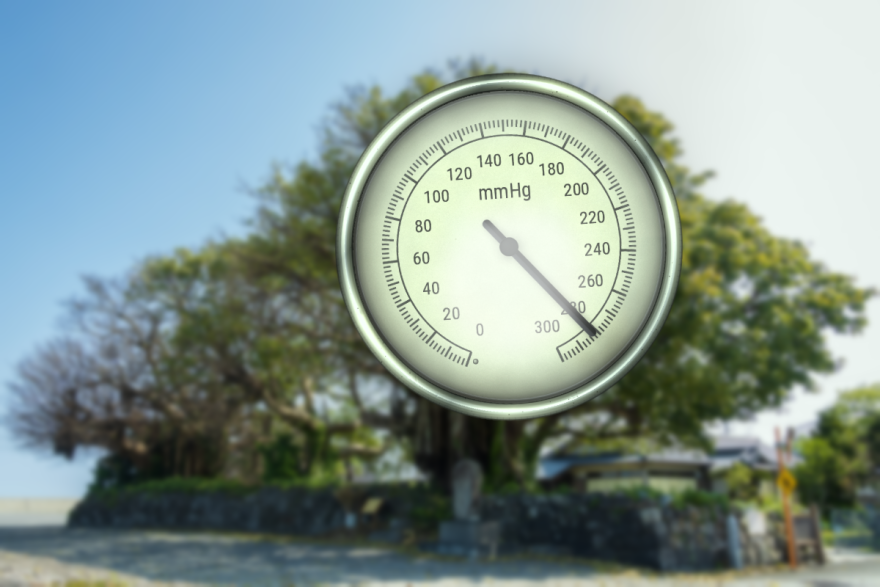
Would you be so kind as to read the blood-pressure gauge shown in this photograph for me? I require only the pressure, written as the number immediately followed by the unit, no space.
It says 282mmHg
